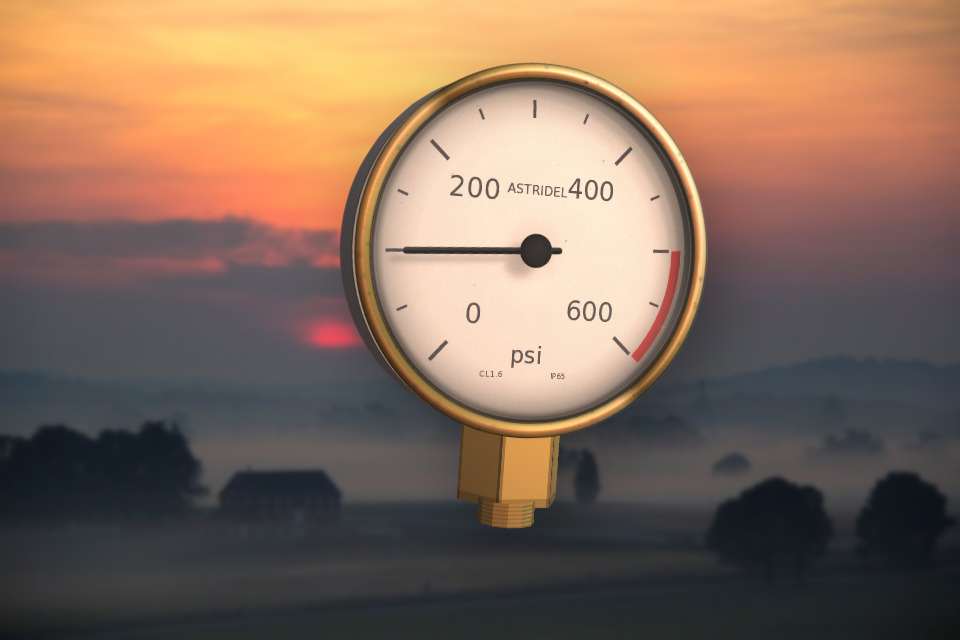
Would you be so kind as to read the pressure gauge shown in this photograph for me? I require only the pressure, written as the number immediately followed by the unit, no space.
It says 100psi
